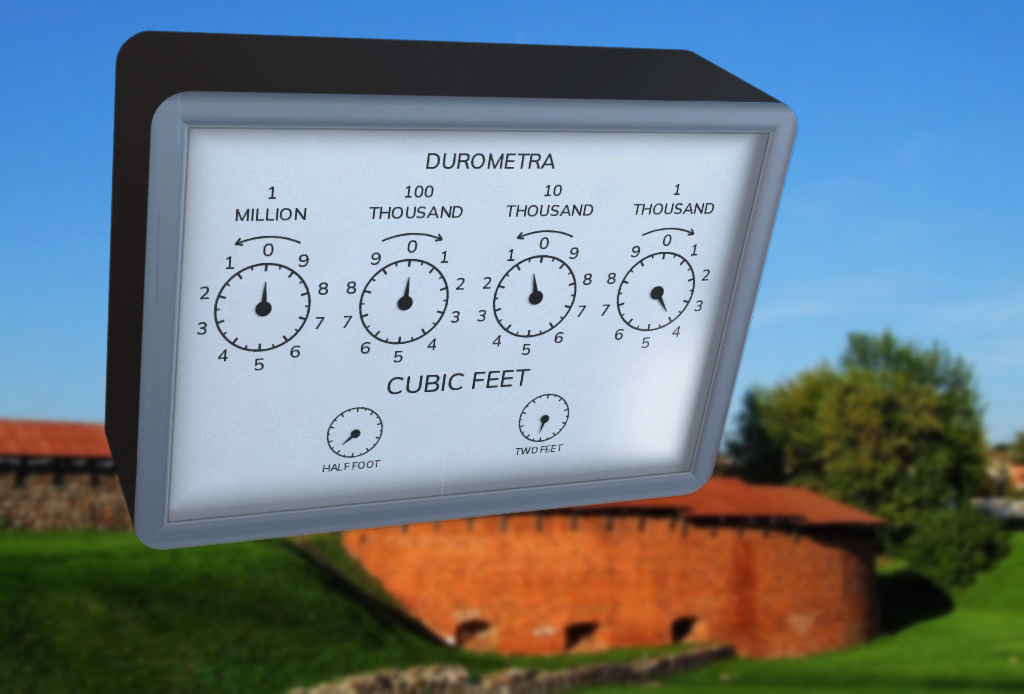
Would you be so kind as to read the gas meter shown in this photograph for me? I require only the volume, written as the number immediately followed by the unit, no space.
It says 400ft³
